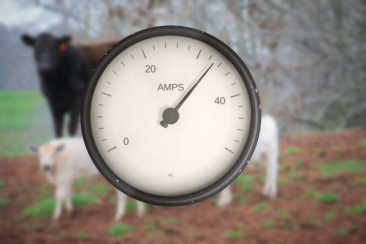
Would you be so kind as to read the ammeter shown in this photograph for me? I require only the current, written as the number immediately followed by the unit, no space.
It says 33A
